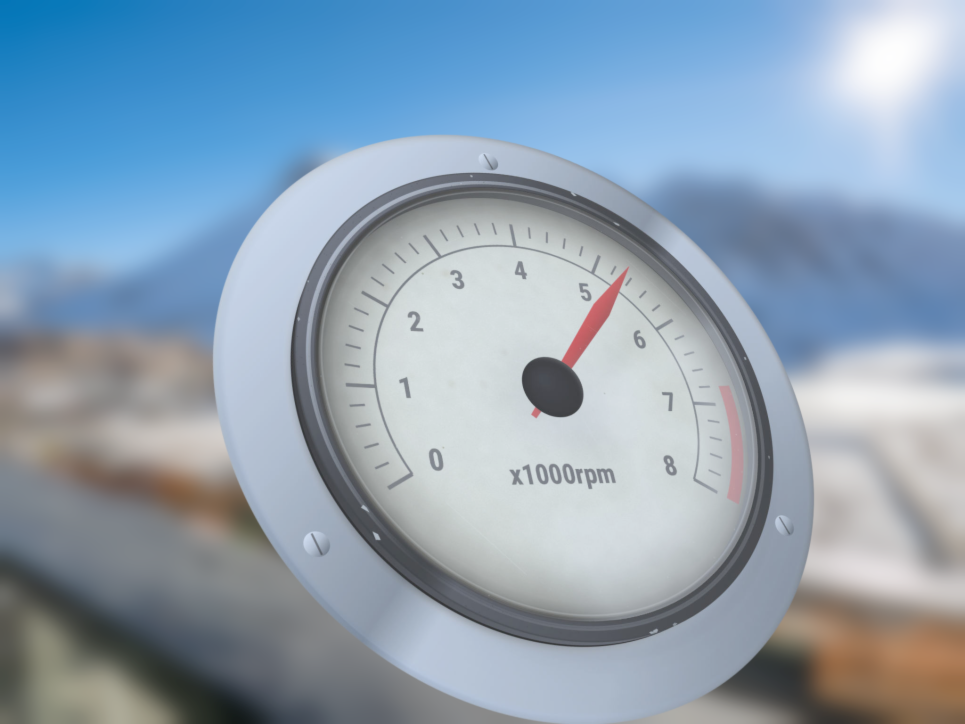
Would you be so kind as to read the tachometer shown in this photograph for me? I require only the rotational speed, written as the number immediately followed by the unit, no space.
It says 5300rpm
